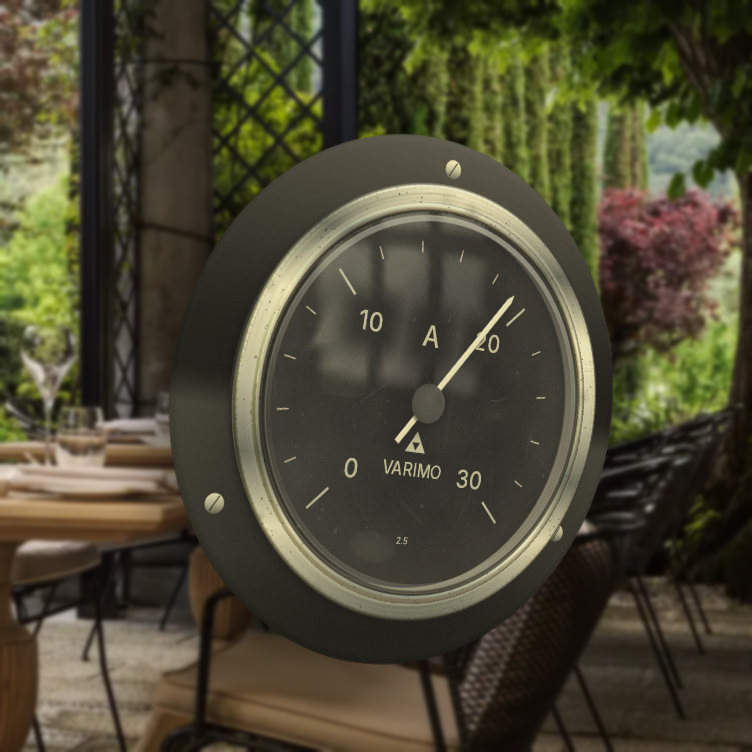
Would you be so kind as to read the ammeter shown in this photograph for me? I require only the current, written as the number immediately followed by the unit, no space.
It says 19A
